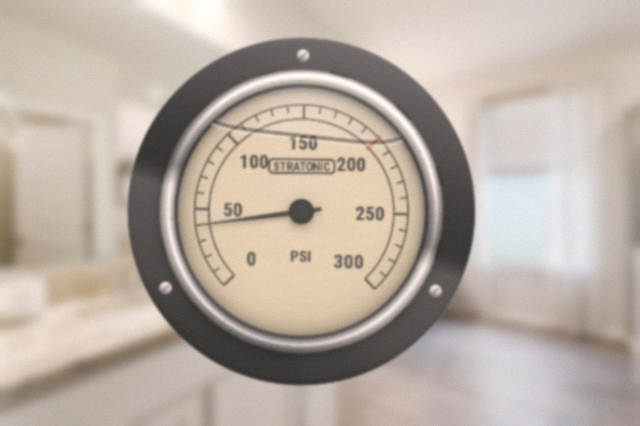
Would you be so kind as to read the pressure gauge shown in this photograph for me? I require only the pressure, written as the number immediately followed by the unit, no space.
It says 40psi
